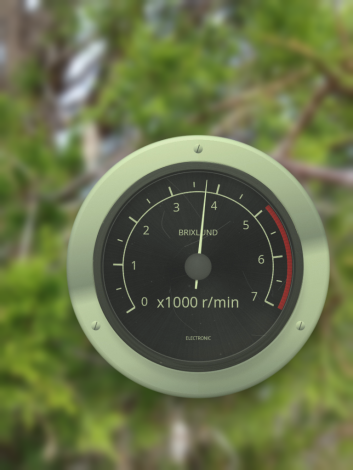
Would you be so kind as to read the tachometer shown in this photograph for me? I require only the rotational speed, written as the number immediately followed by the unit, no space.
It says 3750rpm
